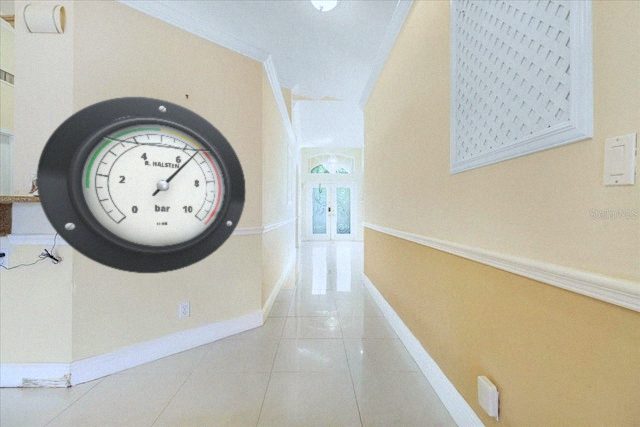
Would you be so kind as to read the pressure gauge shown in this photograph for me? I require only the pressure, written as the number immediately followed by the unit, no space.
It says 6.5bar
